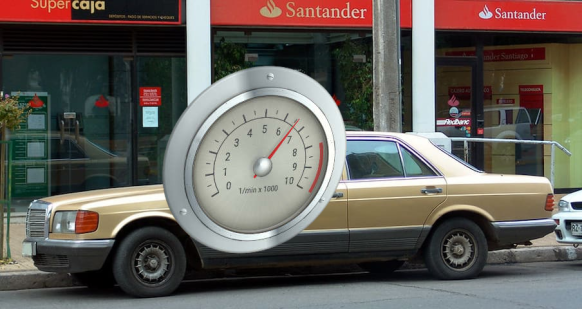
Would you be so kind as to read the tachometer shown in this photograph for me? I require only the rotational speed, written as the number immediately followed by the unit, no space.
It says 6500rpm
